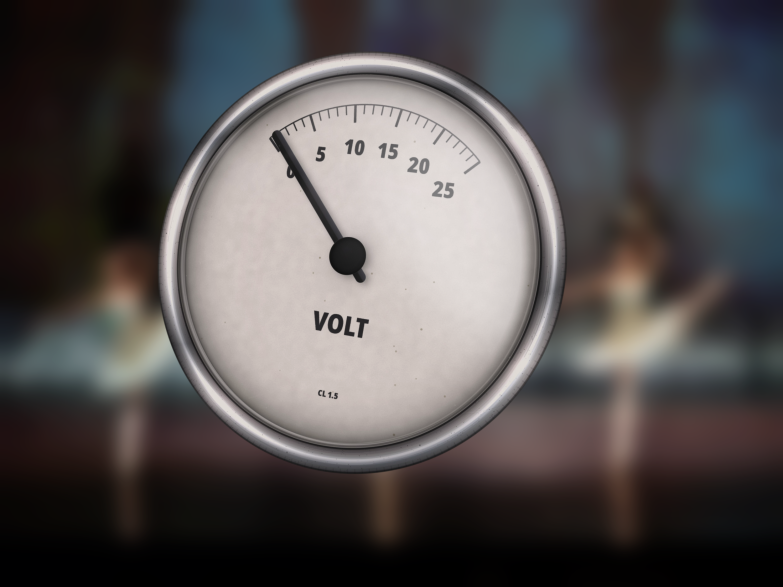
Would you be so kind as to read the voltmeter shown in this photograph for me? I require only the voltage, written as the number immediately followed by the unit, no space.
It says 1V
